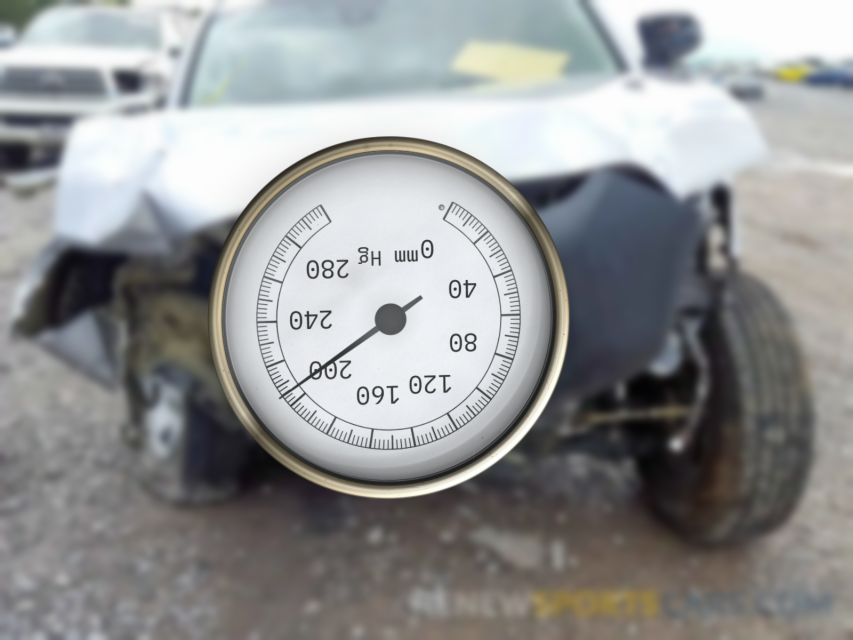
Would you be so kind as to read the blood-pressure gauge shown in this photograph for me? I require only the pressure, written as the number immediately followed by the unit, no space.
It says 206mmHg
